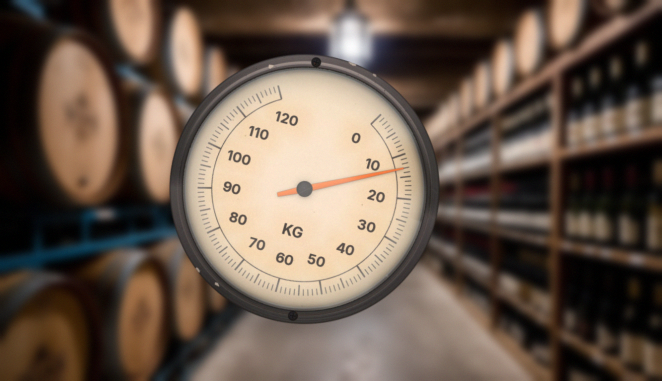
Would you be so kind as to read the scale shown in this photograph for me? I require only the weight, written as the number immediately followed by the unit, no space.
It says 13kg
